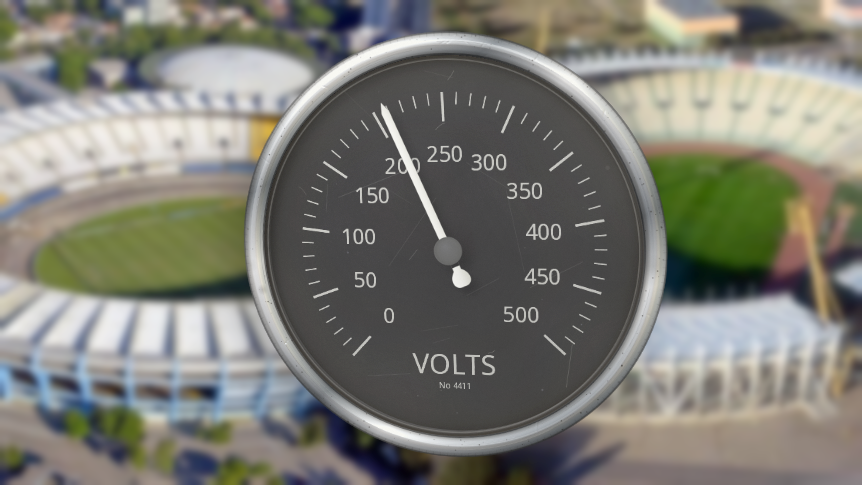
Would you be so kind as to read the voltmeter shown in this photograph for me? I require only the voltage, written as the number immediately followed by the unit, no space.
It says 210V
